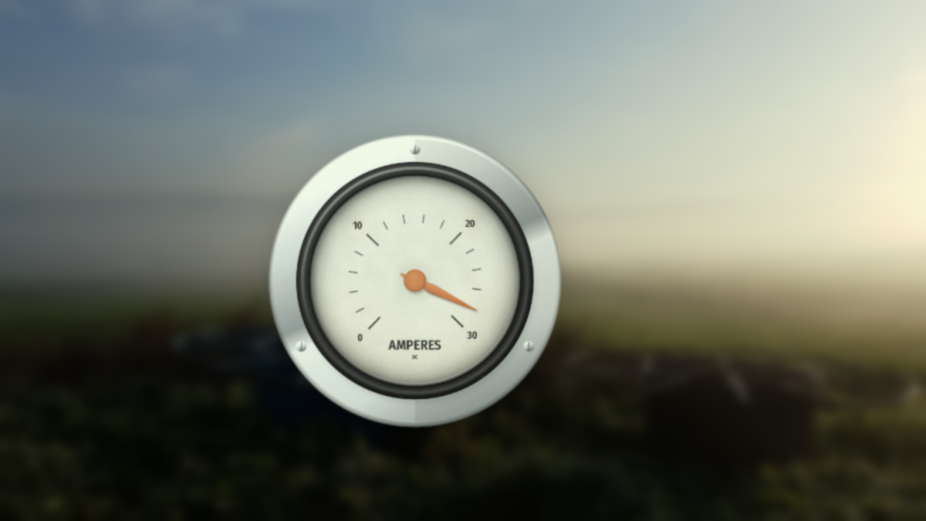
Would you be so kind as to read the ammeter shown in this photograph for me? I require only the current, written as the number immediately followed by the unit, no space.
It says 28A
